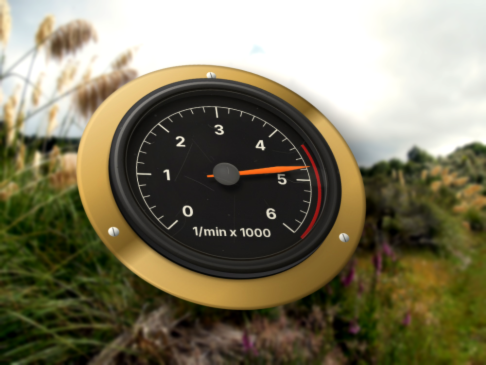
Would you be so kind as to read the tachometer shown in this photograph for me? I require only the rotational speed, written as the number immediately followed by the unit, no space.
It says 4800rpm
